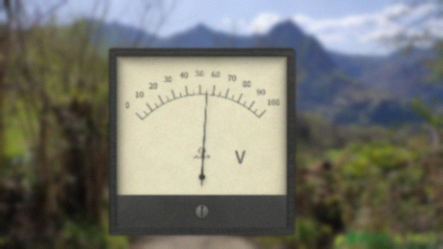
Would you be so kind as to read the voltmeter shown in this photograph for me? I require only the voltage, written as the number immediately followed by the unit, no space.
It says 55V
